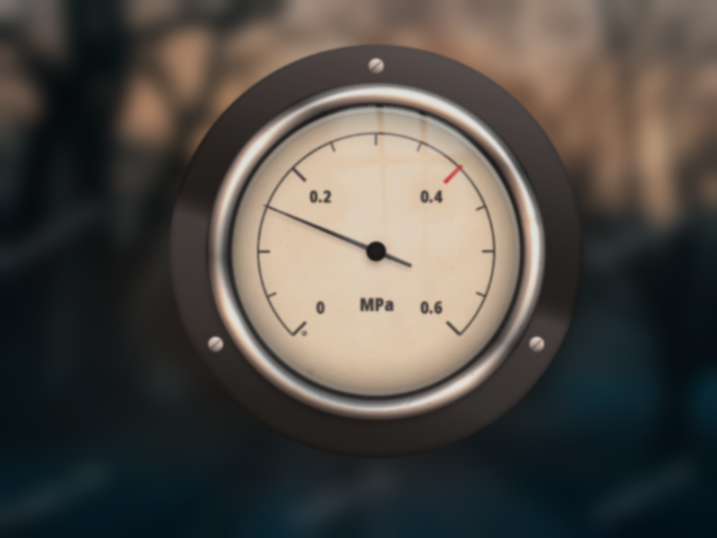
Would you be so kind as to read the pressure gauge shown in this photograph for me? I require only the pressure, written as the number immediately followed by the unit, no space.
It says 0.15MPa
